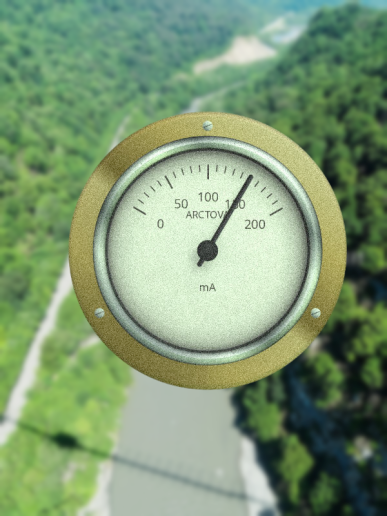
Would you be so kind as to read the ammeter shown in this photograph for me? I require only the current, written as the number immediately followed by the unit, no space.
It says 150mA
